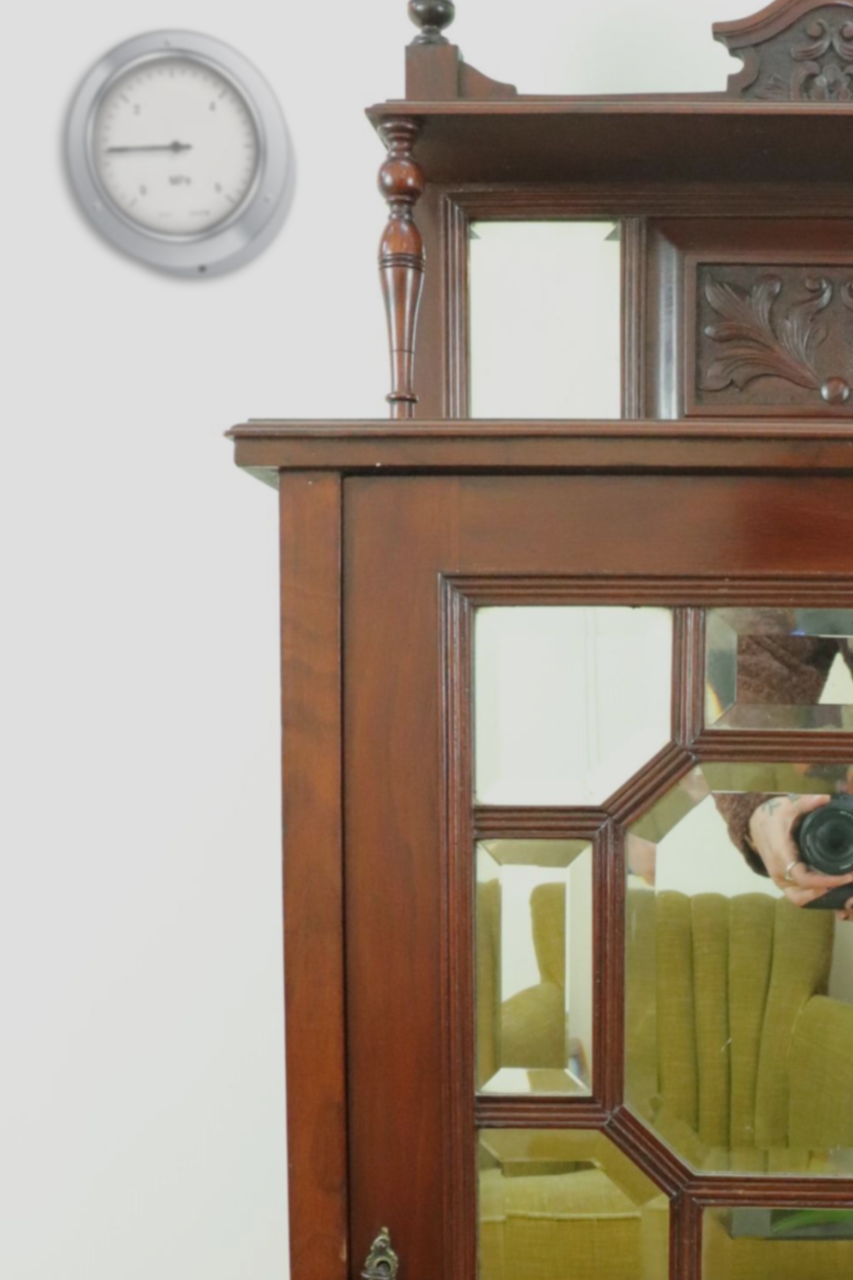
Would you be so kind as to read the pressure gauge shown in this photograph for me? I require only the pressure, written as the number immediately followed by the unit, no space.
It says 1MPa
